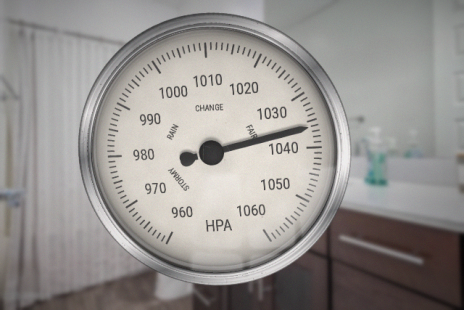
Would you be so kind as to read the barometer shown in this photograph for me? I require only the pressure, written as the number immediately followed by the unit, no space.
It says 1036hPa
